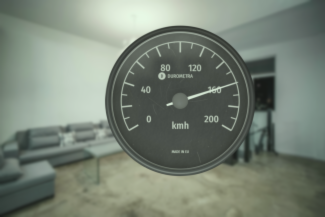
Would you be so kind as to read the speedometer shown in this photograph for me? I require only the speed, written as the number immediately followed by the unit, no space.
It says 160km/h
